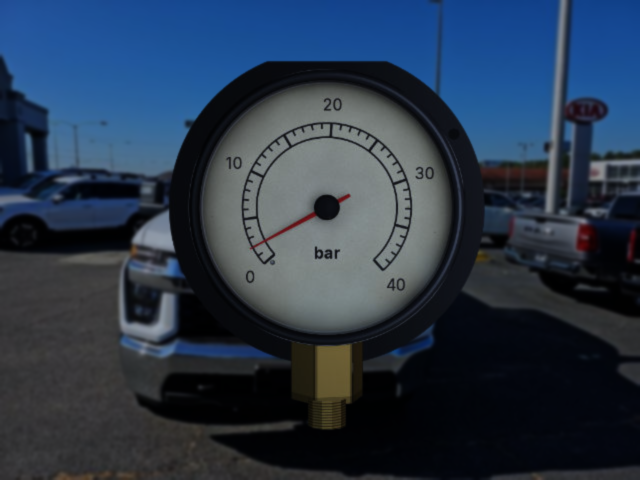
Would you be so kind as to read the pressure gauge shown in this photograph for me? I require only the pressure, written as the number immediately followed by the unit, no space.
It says 2bar
